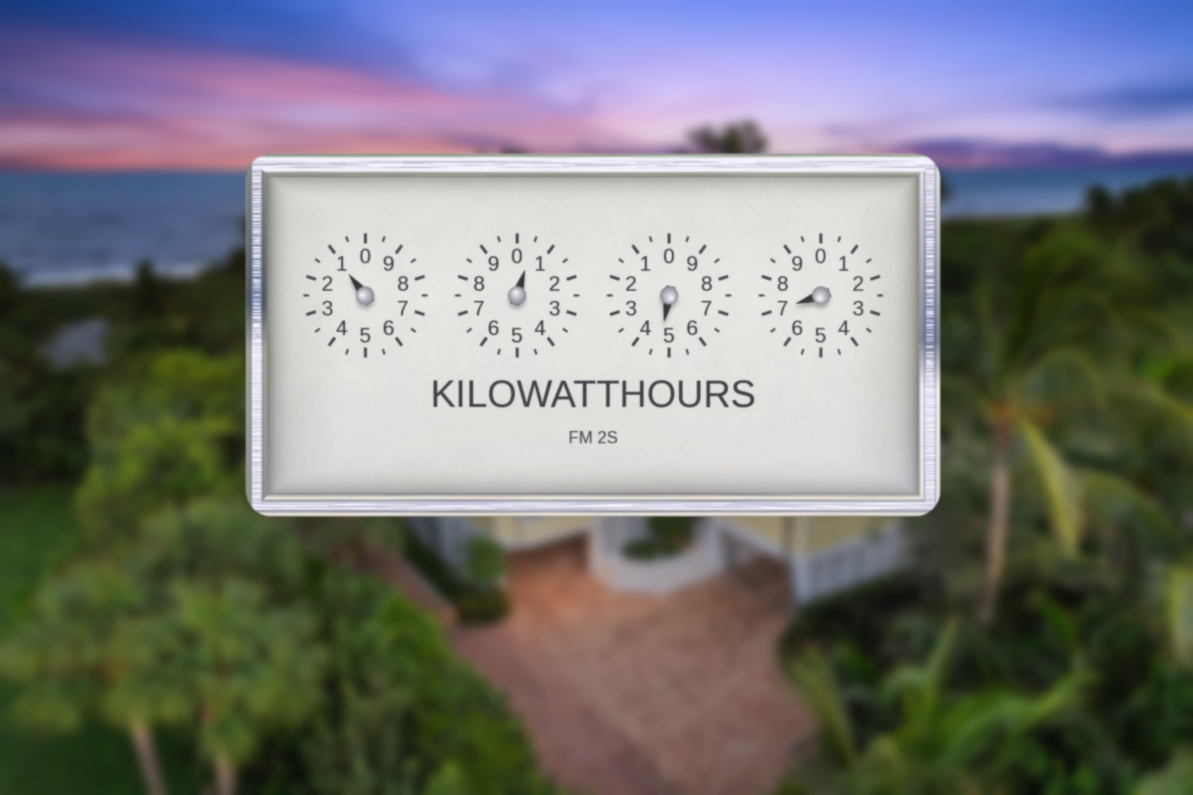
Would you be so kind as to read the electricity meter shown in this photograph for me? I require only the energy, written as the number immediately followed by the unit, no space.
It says 1047kWh
